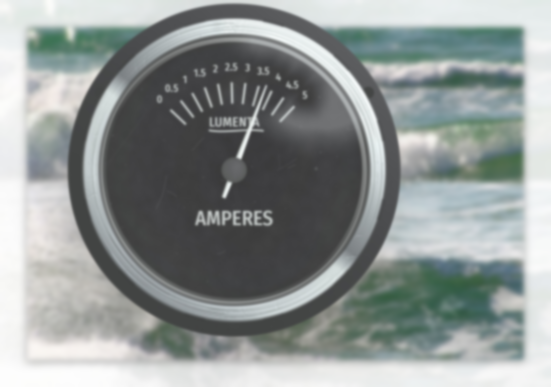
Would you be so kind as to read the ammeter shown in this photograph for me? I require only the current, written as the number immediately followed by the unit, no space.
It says 3.75A
